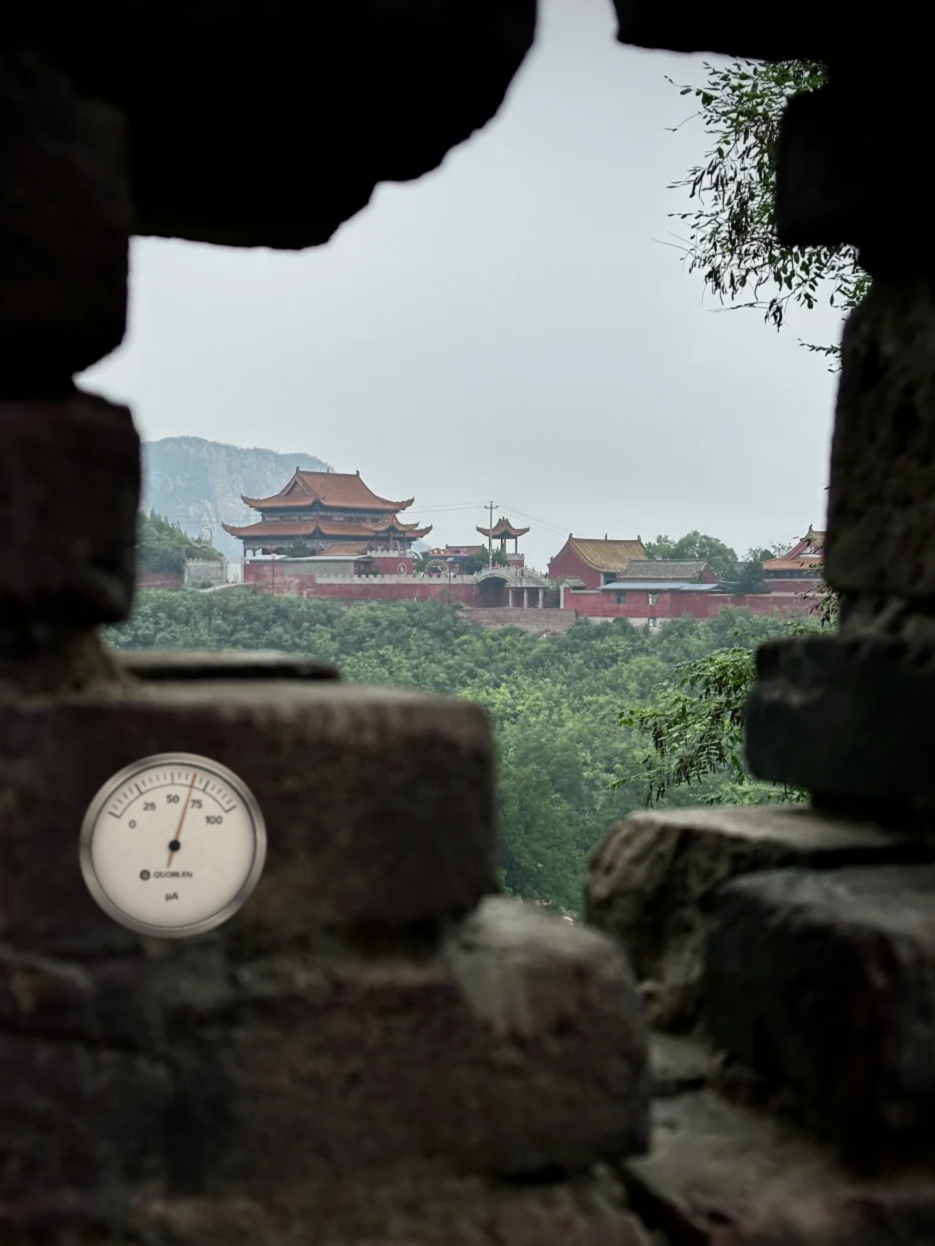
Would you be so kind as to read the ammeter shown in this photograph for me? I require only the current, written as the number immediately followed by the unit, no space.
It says 65µA
